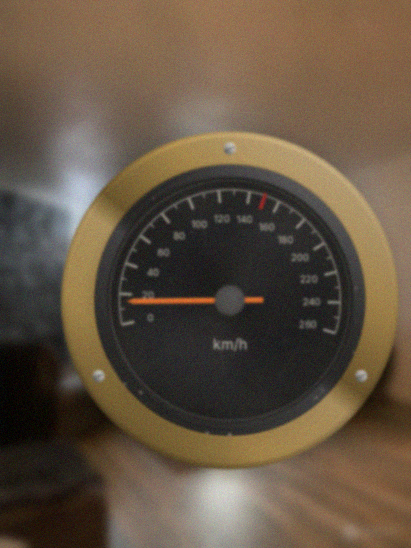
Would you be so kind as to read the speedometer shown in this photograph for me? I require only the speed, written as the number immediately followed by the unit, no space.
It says 15km/h
